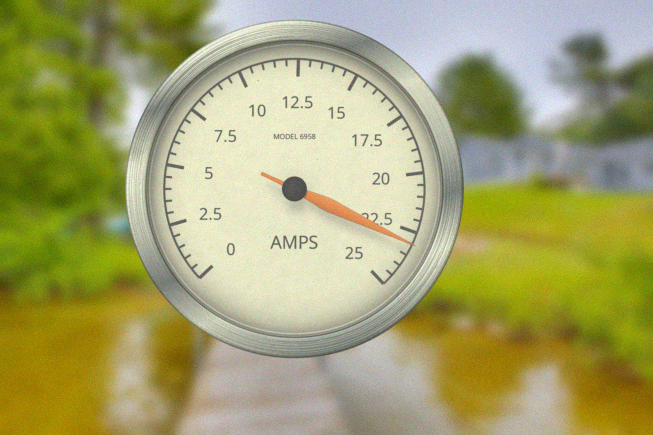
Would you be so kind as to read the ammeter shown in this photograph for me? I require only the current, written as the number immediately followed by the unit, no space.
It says 23A
